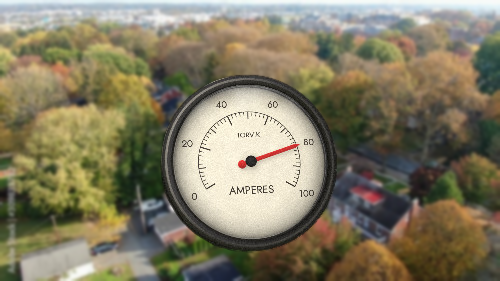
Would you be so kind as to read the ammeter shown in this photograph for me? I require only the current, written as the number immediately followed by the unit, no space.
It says 80A
